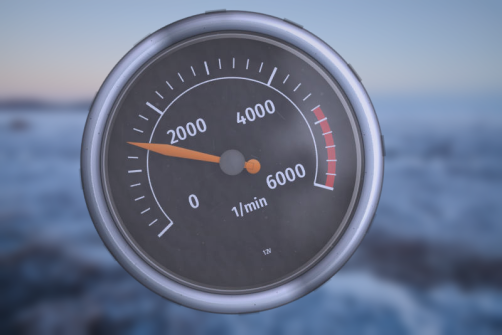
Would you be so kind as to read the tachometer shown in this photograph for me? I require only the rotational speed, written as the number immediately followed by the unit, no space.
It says 1400rpm
